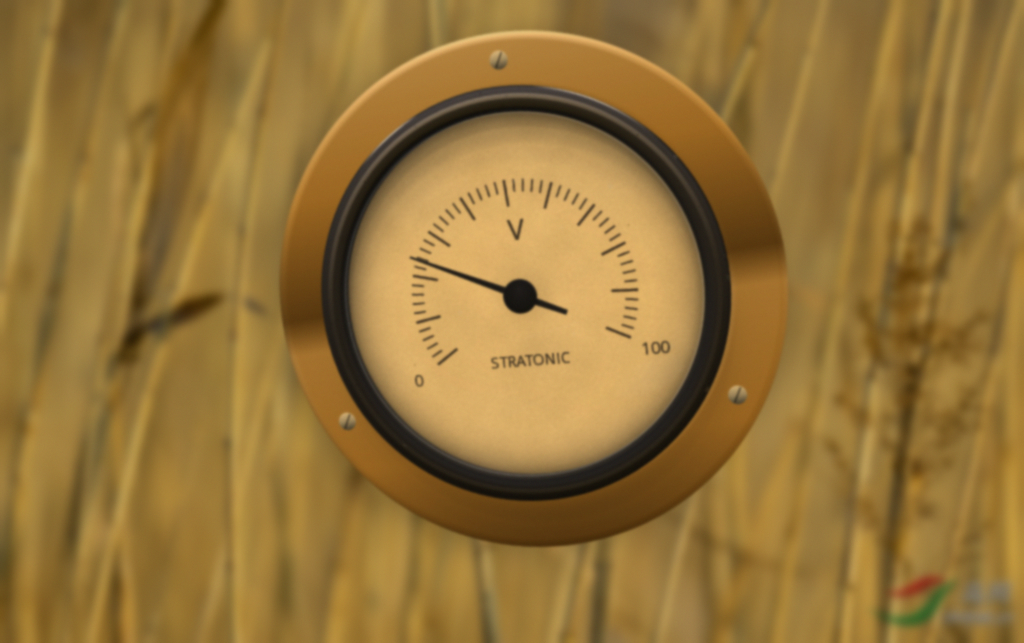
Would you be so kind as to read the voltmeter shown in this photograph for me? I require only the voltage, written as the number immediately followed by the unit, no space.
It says 24V
